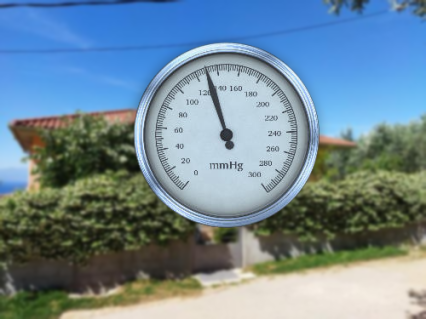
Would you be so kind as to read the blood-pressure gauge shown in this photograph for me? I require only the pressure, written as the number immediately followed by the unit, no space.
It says 130mmHg
